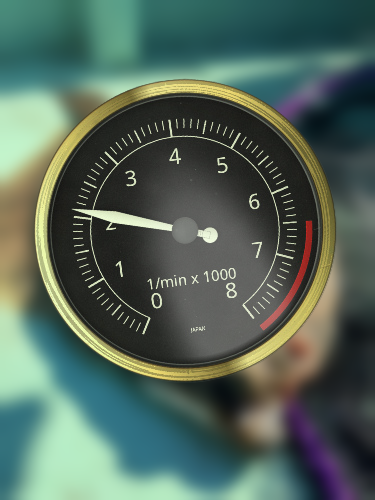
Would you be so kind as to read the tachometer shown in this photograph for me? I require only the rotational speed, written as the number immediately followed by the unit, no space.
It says 2100rpm
